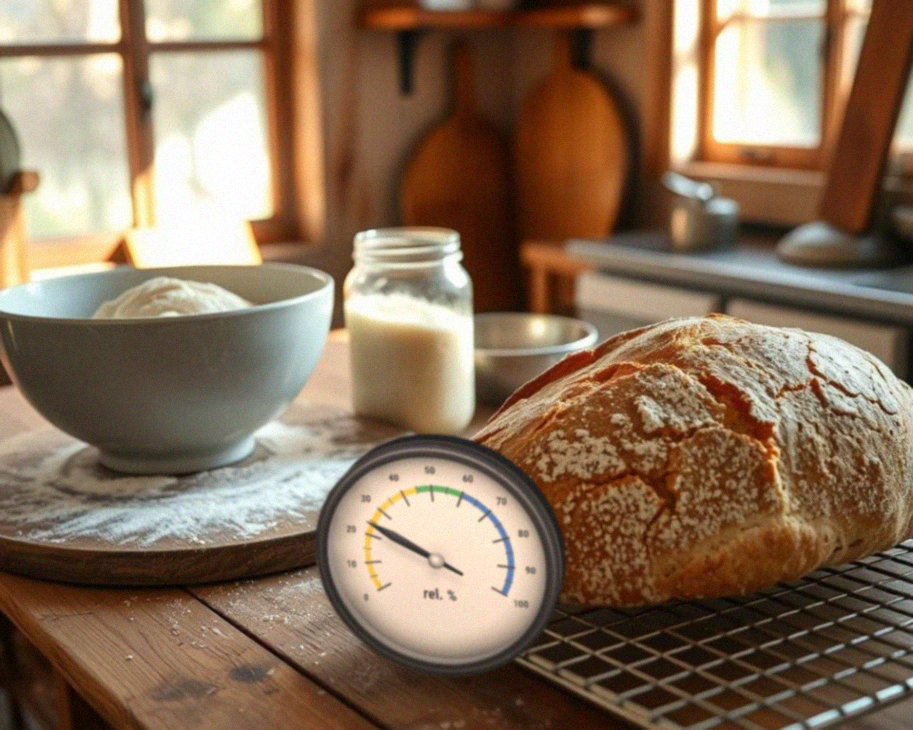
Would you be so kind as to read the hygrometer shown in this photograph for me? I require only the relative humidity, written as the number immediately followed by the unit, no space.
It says 25%
